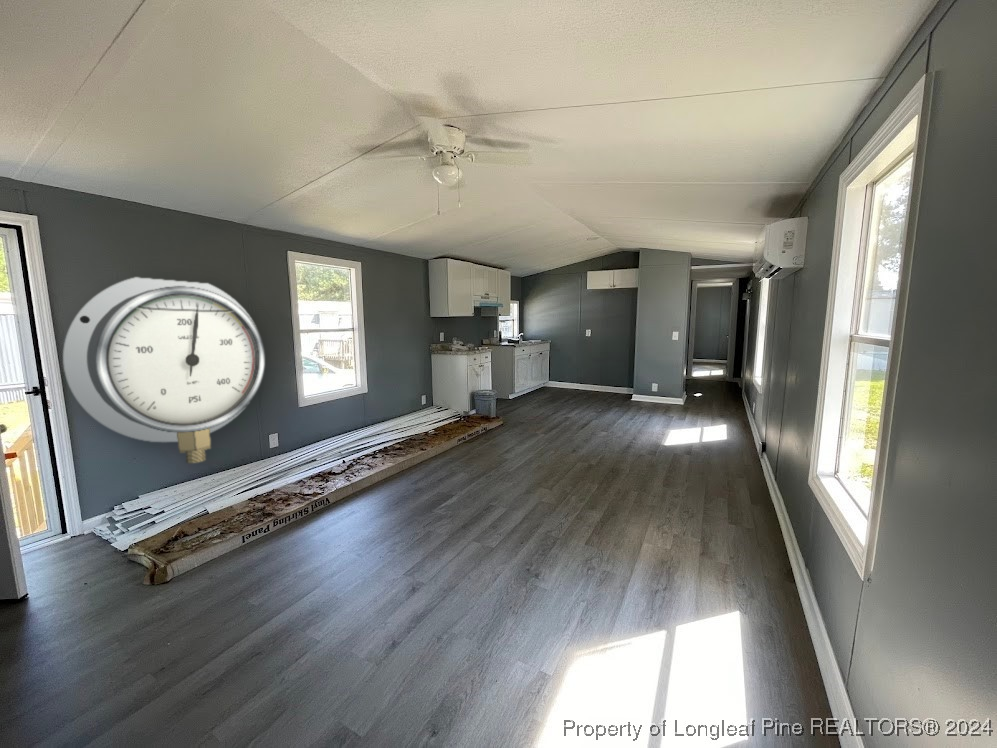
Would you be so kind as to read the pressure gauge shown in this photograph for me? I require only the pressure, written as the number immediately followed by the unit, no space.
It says 220psi
